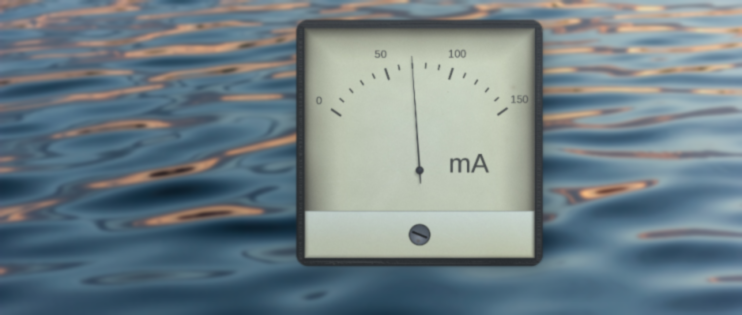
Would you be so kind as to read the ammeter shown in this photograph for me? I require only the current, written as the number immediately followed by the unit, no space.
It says 70mA
